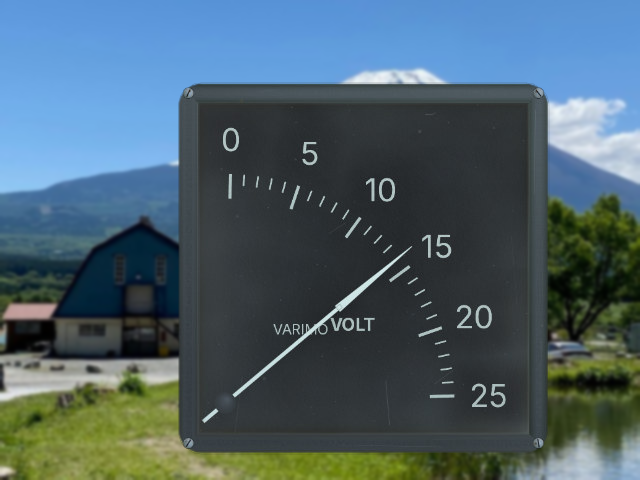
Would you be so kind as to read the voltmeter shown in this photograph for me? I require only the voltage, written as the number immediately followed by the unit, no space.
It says 14V
